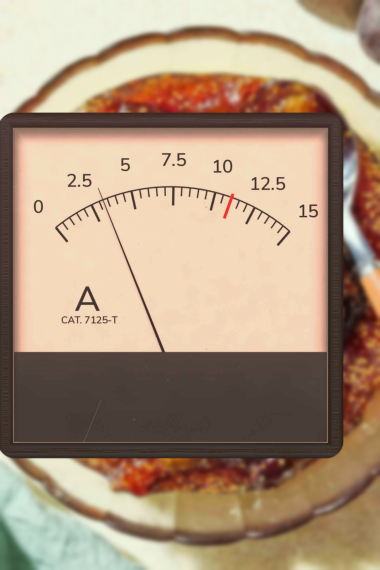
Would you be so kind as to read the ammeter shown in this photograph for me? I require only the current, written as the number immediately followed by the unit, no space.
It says 3.25A
